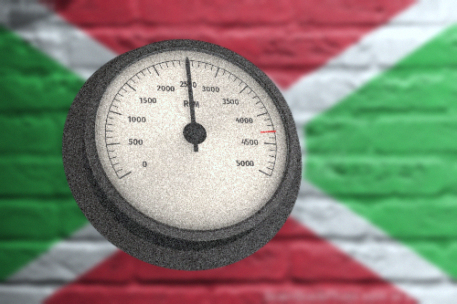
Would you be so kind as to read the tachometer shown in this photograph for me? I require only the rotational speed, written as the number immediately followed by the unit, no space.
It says 2500rpm
